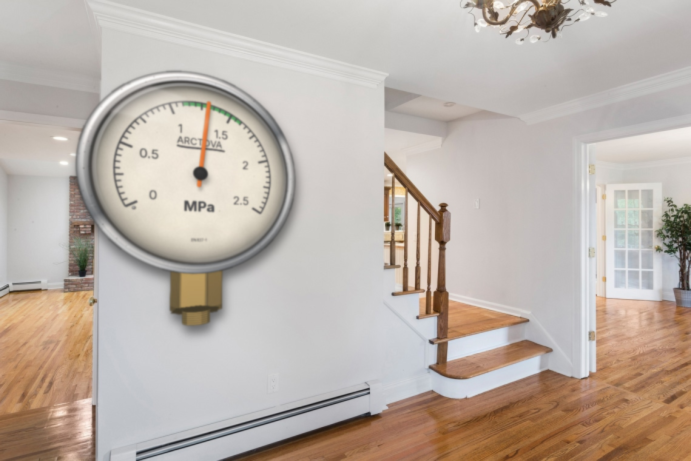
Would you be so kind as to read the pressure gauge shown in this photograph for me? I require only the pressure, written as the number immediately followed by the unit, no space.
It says 1.3MPa
